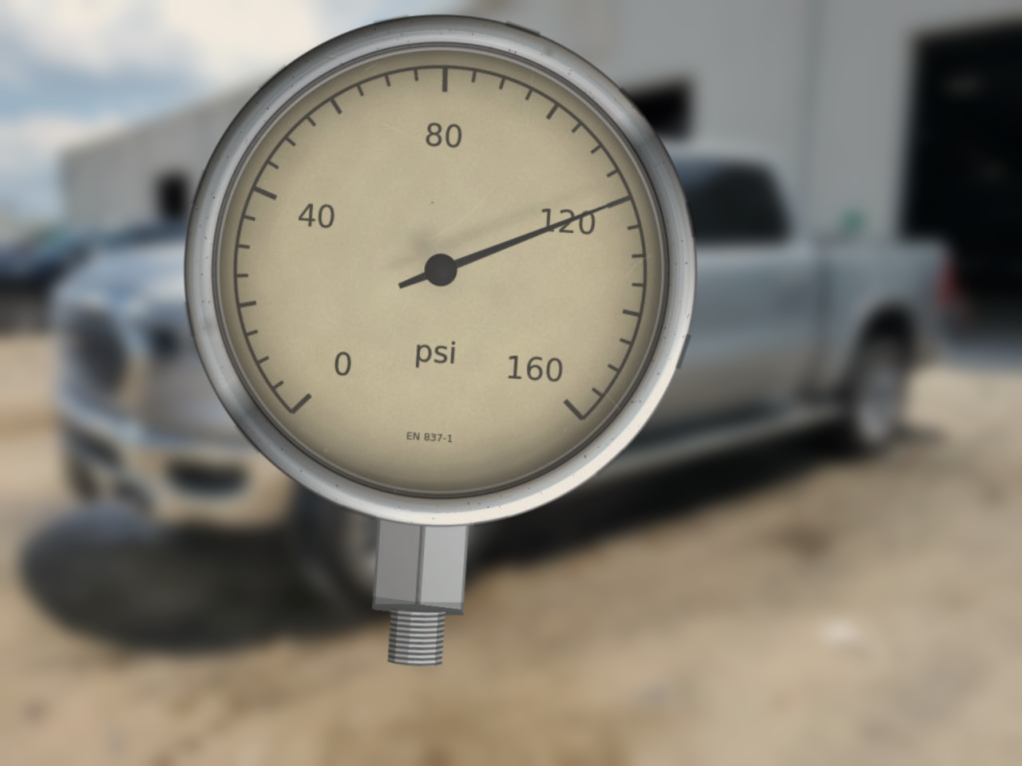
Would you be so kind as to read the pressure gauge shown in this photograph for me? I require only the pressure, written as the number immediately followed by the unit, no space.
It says 120psi
